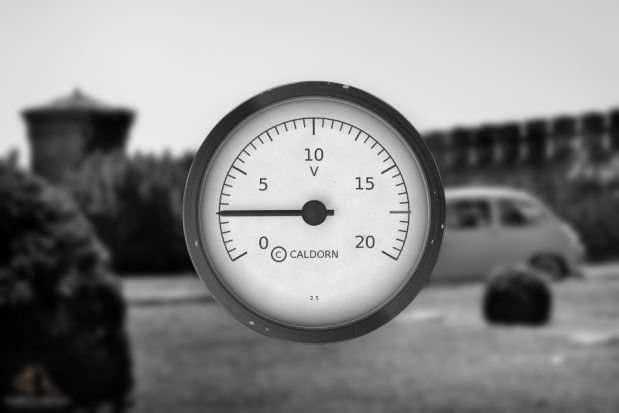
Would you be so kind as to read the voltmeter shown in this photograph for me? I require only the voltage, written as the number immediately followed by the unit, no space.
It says 2.5V
